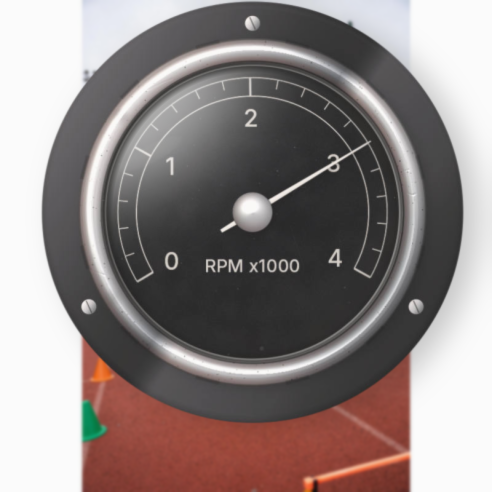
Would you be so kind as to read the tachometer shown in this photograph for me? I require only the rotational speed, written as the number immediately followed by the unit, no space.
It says 3000rpm
